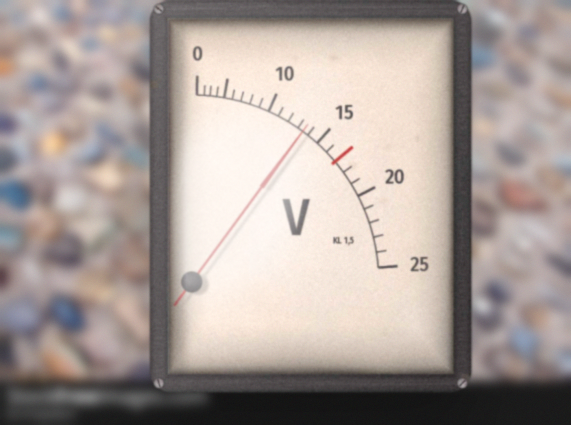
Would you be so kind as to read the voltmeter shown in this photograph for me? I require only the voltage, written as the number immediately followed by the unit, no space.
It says 13.5V
